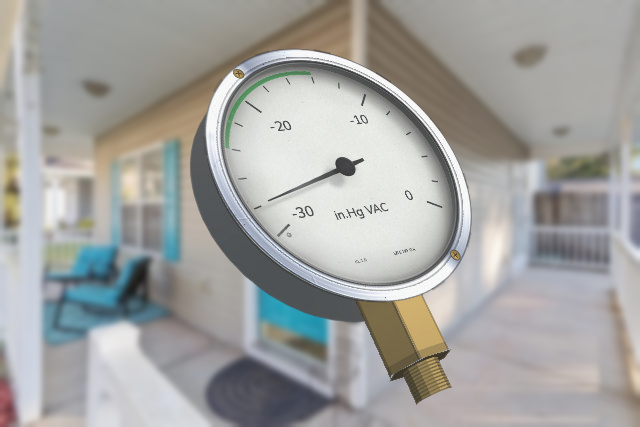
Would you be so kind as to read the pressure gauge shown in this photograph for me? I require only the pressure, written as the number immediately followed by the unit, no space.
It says -28inHg
